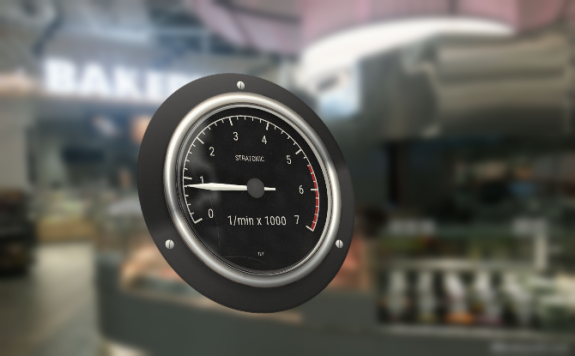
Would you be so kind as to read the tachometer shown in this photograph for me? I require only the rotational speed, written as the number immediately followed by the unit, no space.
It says 800rpm
